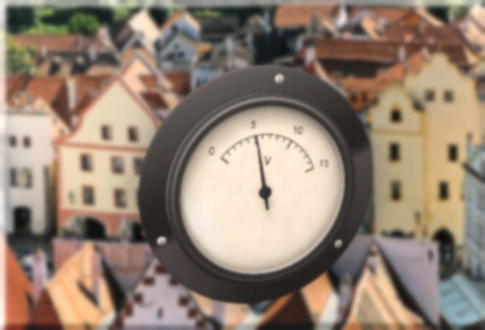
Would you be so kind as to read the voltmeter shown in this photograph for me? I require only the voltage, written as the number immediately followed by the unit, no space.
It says 5V
